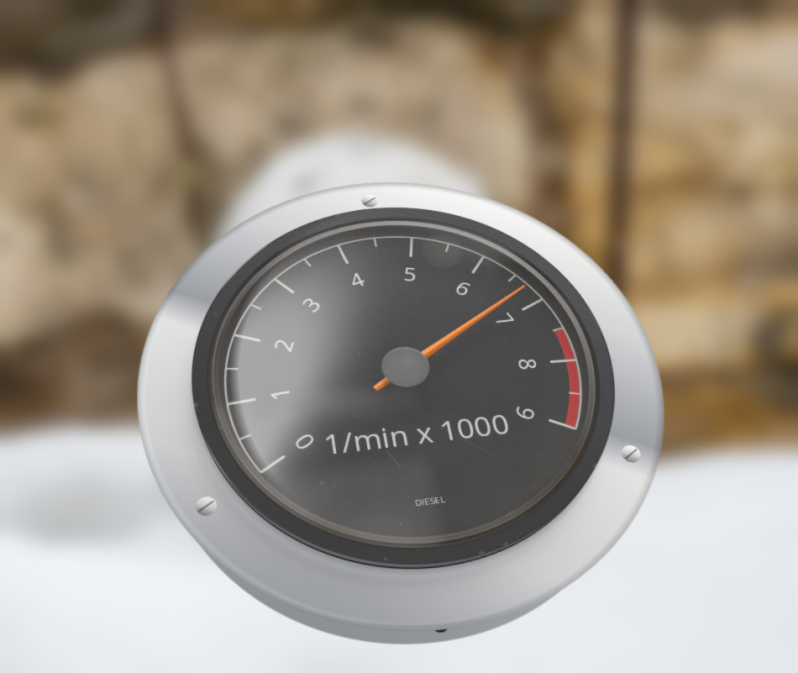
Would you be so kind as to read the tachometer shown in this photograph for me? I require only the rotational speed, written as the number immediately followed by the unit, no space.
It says 6750rpm
